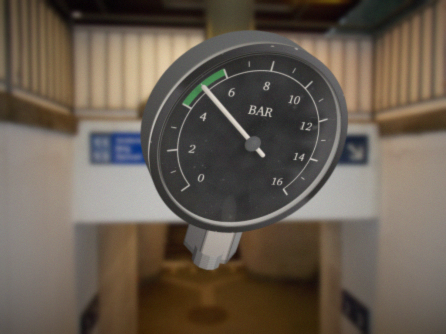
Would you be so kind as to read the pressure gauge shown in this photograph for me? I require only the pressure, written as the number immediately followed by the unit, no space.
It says 5bar
